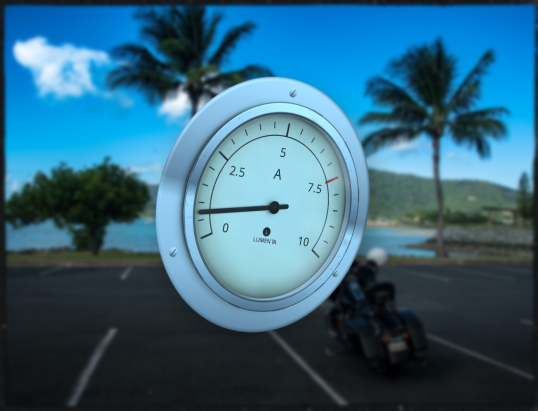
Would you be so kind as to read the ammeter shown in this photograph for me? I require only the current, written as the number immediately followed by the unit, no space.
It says 0.75A
